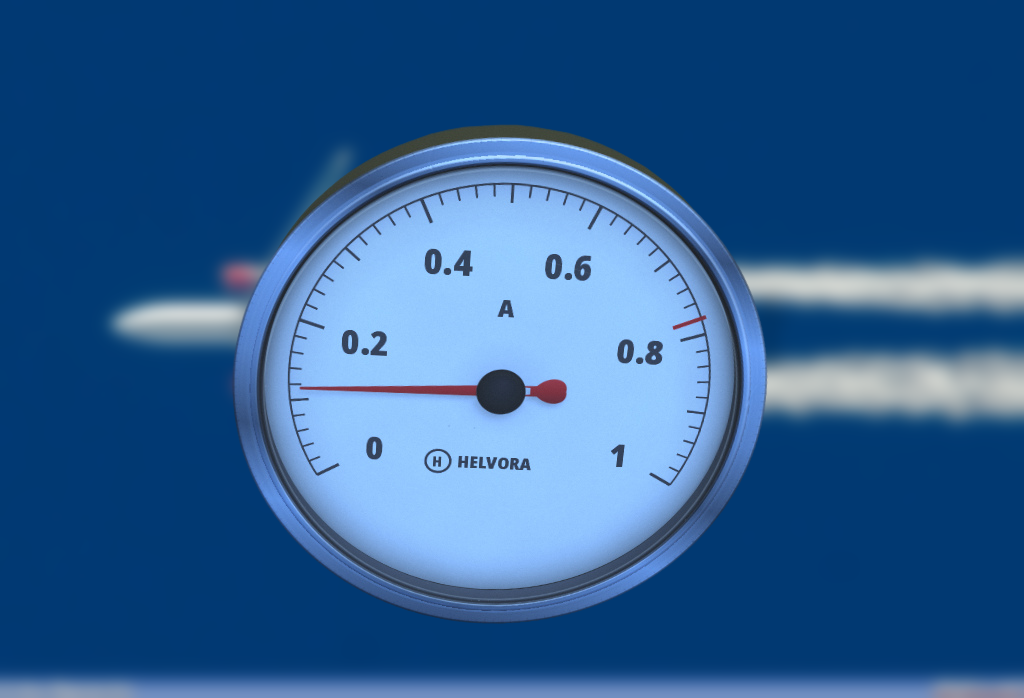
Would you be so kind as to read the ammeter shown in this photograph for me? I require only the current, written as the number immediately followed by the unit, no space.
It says 0.12A
